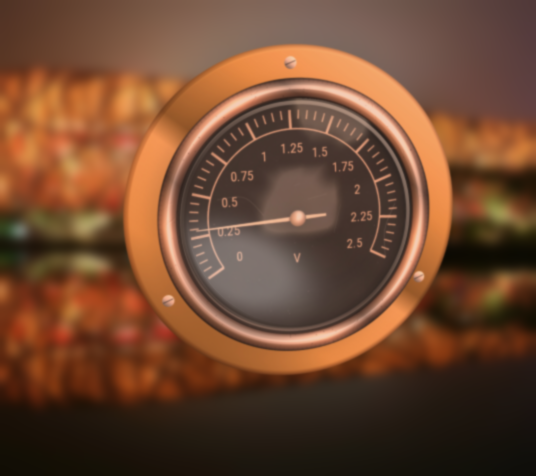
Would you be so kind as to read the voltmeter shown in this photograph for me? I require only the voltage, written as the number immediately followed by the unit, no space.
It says 0.3V
